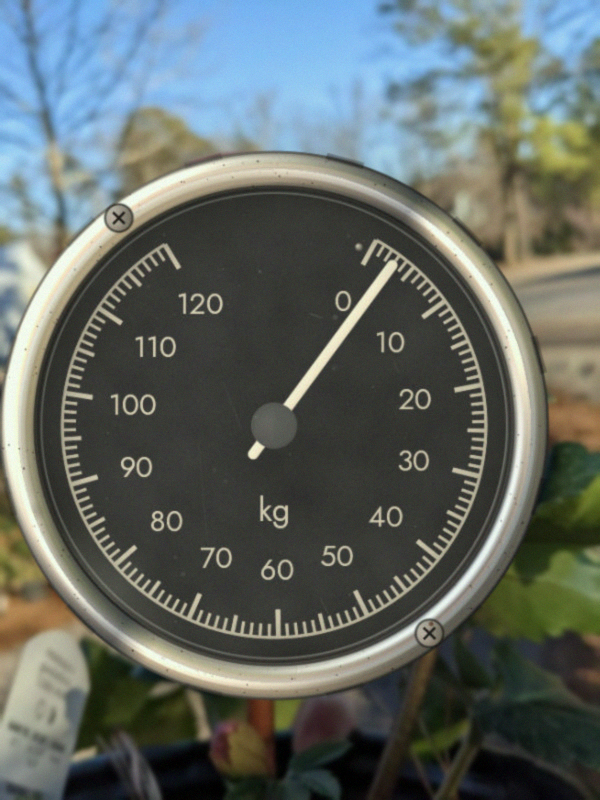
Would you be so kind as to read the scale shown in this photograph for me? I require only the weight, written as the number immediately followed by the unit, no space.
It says 3kg
